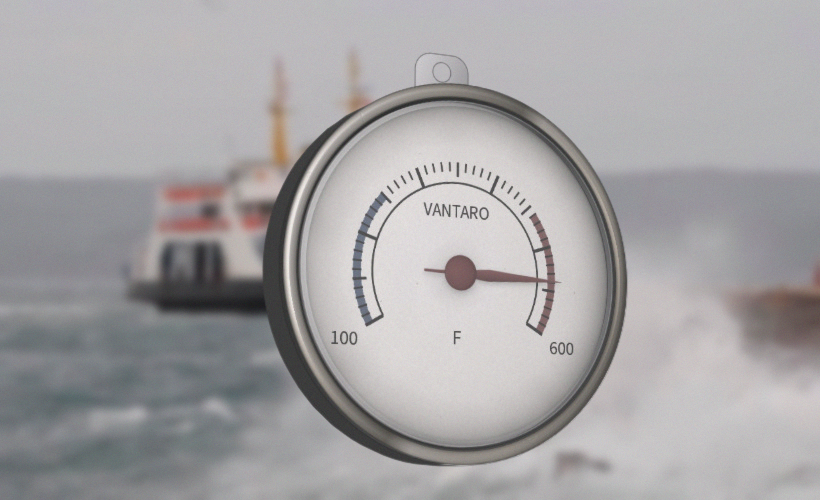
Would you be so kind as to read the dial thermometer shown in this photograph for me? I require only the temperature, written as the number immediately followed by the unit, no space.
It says 540°F
